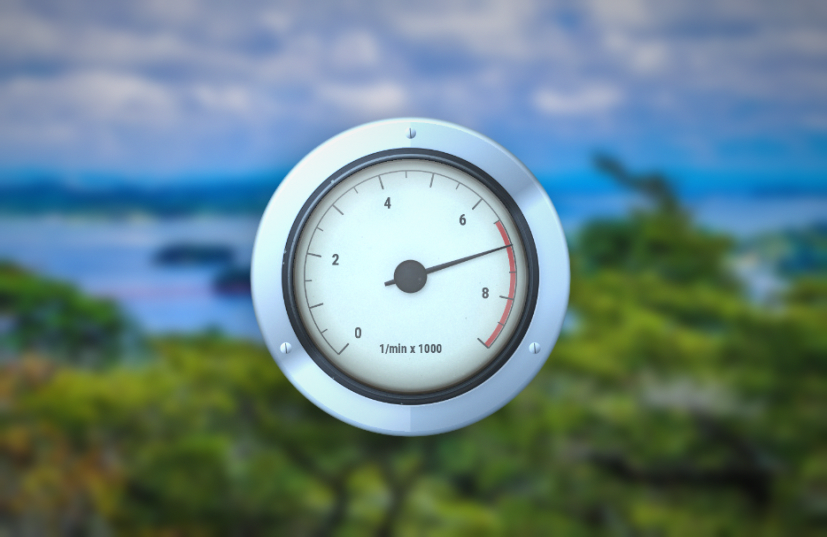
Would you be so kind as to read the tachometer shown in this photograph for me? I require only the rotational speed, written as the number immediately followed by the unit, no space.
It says 7000rpm
